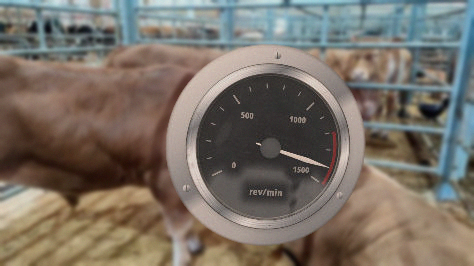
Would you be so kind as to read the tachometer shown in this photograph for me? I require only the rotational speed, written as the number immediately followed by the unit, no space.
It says 1400rpm
